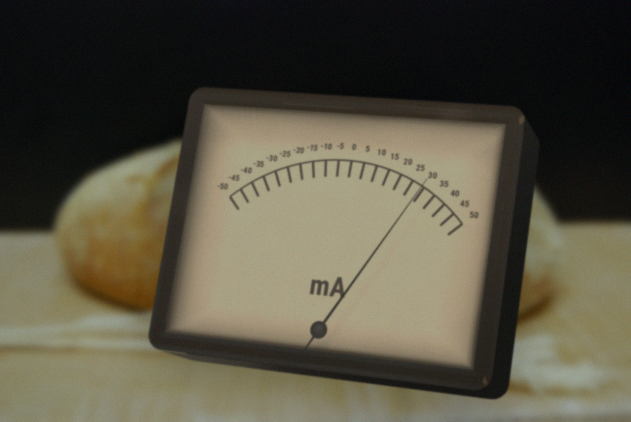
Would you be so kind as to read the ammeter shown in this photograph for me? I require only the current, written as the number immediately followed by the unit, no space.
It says 30mA
